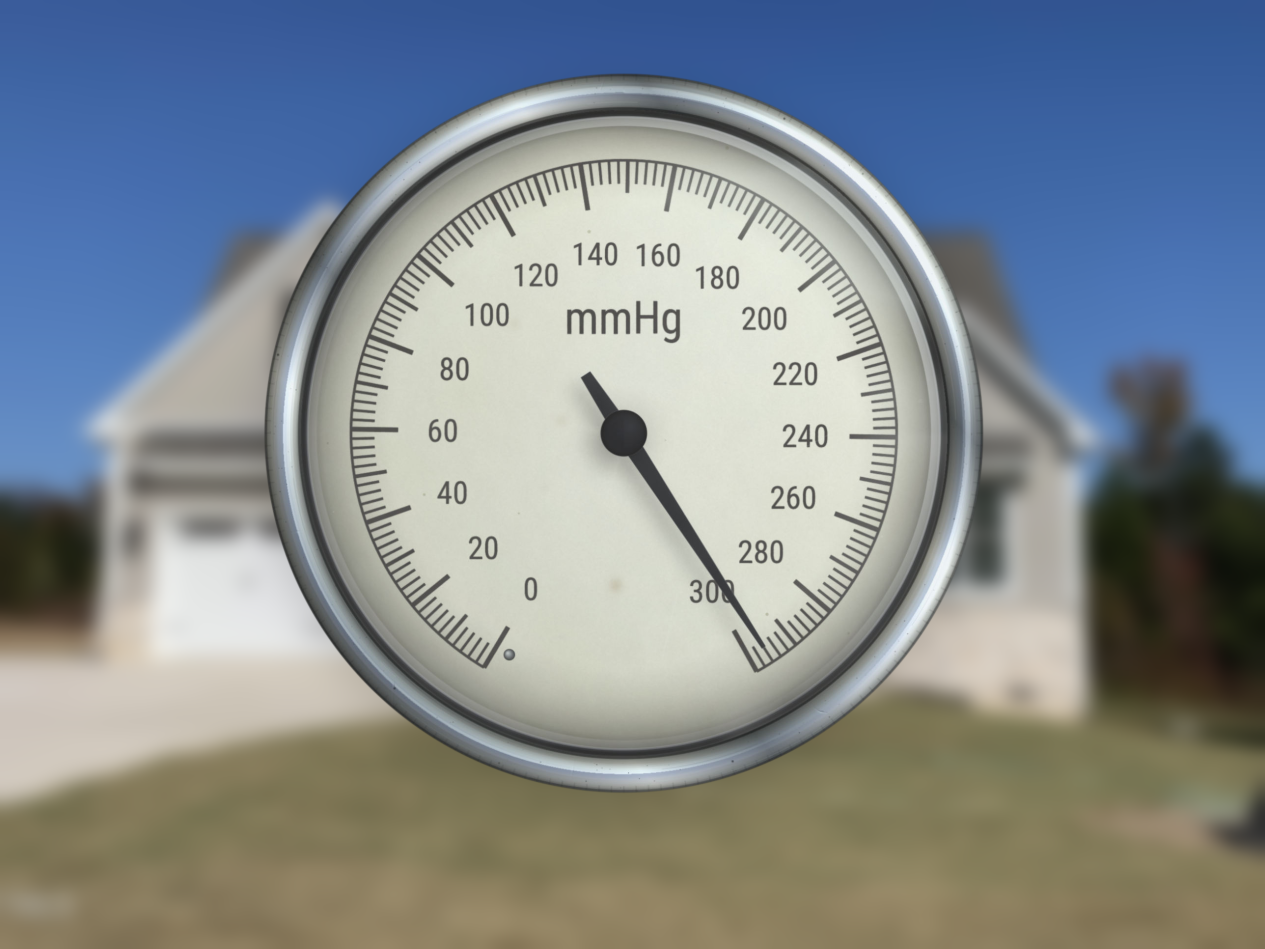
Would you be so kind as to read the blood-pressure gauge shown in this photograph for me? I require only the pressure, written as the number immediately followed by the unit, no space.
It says 296mmHg
